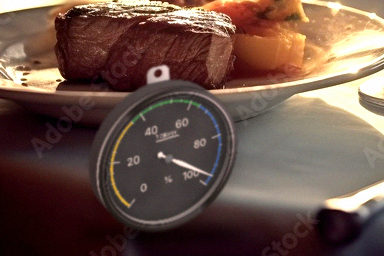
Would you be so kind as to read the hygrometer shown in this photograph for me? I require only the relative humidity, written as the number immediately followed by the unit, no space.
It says 96%
